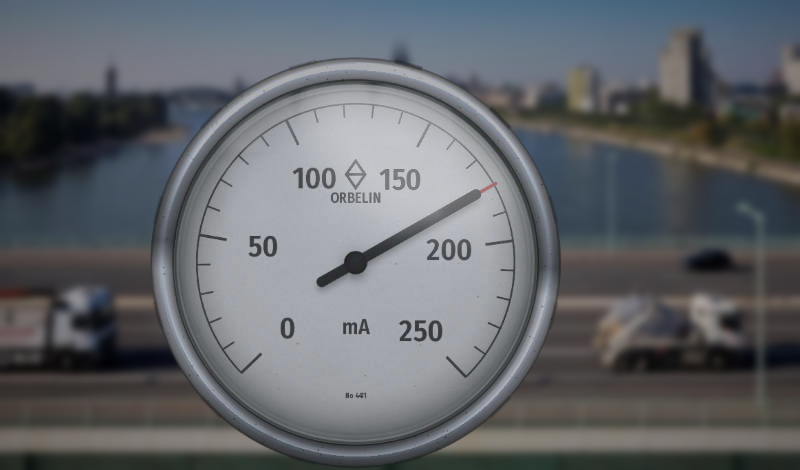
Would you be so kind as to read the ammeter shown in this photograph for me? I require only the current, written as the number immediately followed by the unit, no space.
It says 180mA
